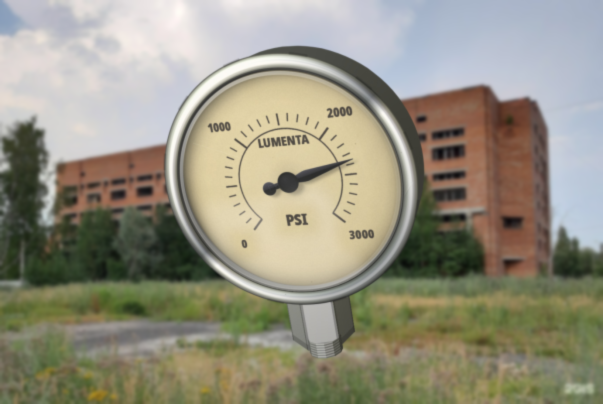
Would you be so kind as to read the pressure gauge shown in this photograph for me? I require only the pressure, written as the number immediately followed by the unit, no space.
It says 2350psi
